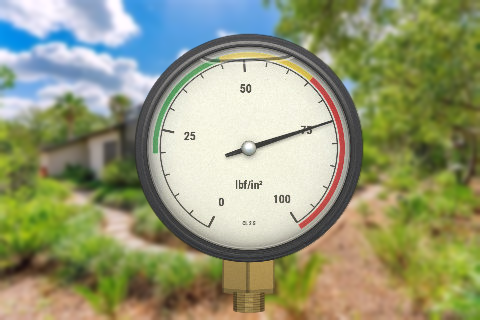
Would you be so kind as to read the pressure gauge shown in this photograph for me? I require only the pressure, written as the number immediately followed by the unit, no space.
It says 75psi
